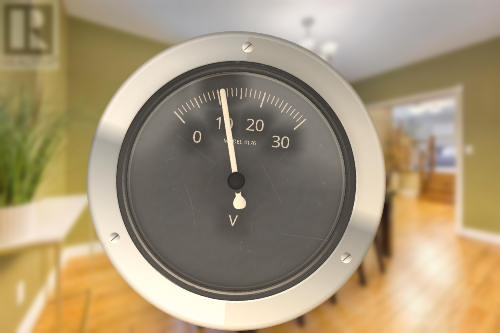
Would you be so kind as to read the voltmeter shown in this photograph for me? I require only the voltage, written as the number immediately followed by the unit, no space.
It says 11V
